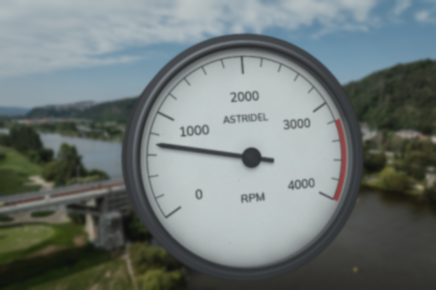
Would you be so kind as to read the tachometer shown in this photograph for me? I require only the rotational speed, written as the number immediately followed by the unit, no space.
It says 700rpm
